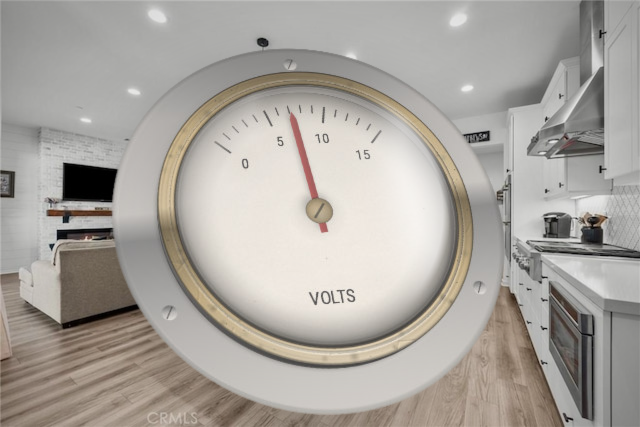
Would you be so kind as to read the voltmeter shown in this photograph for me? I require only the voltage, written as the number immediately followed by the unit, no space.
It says 7V
